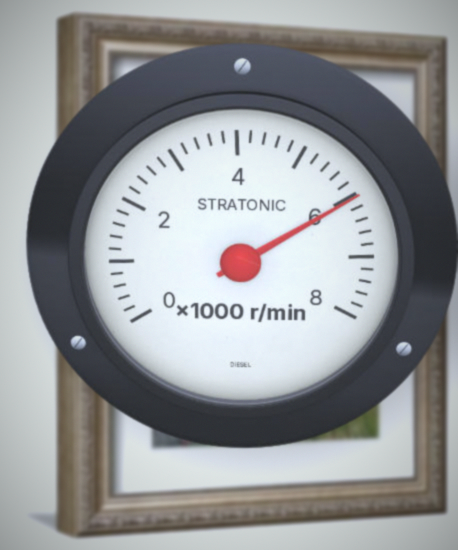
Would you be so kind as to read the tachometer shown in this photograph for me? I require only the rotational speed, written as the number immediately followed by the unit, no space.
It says 6000rpm
